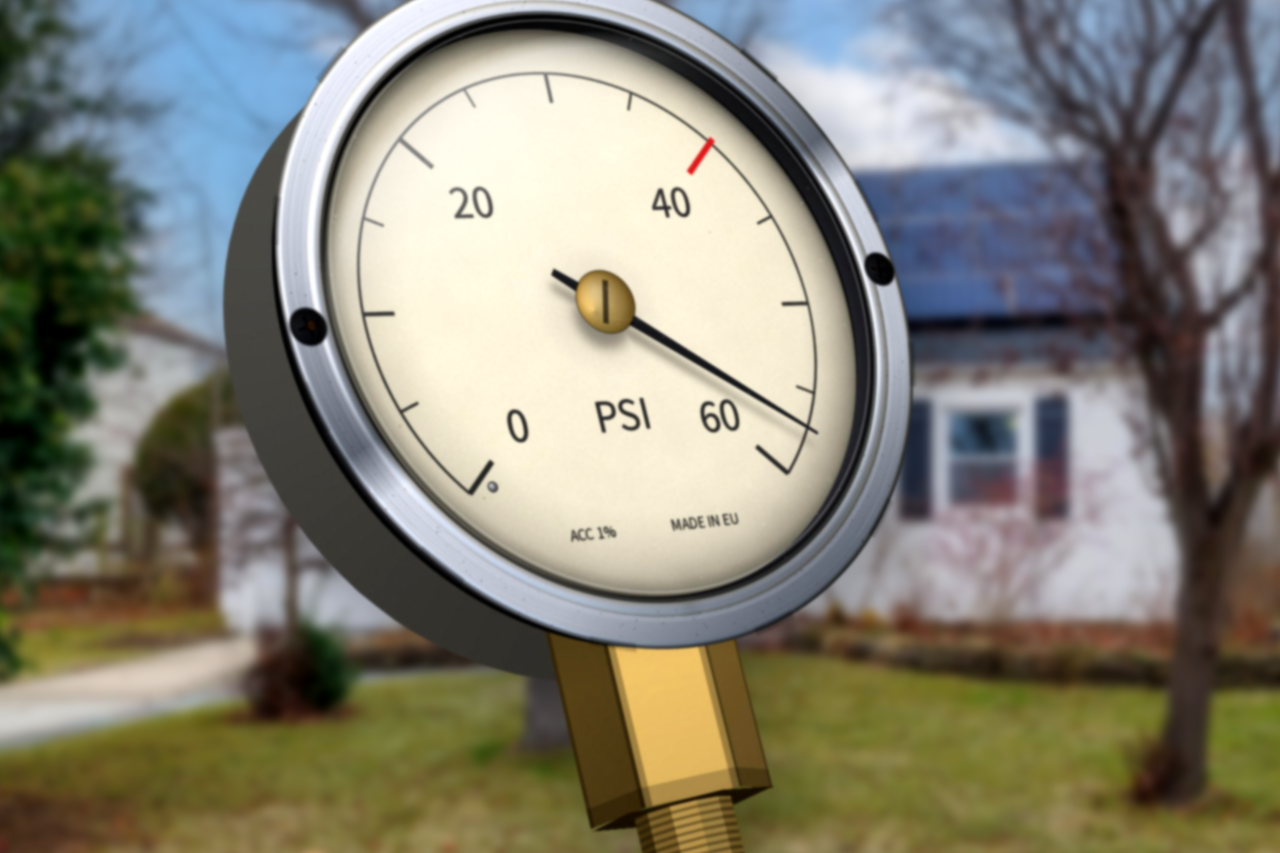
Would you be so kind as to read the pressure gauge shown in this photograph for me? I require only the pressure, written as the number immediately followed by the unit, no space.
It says 57.5psi
